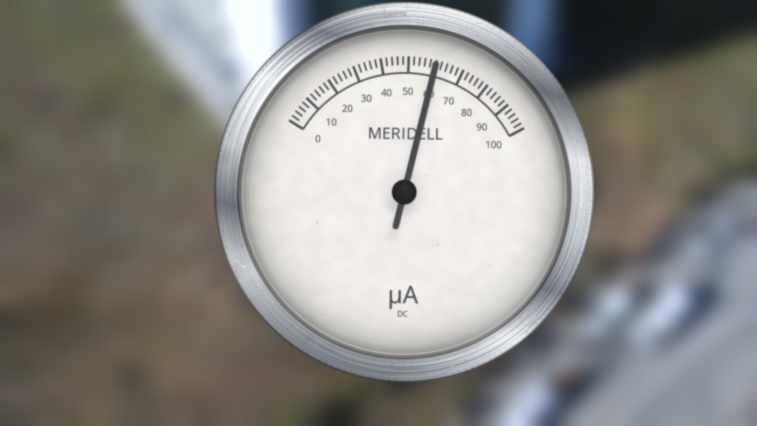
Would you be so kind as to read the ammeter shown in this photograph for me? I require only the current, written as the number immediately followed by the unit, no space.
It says 60µA
